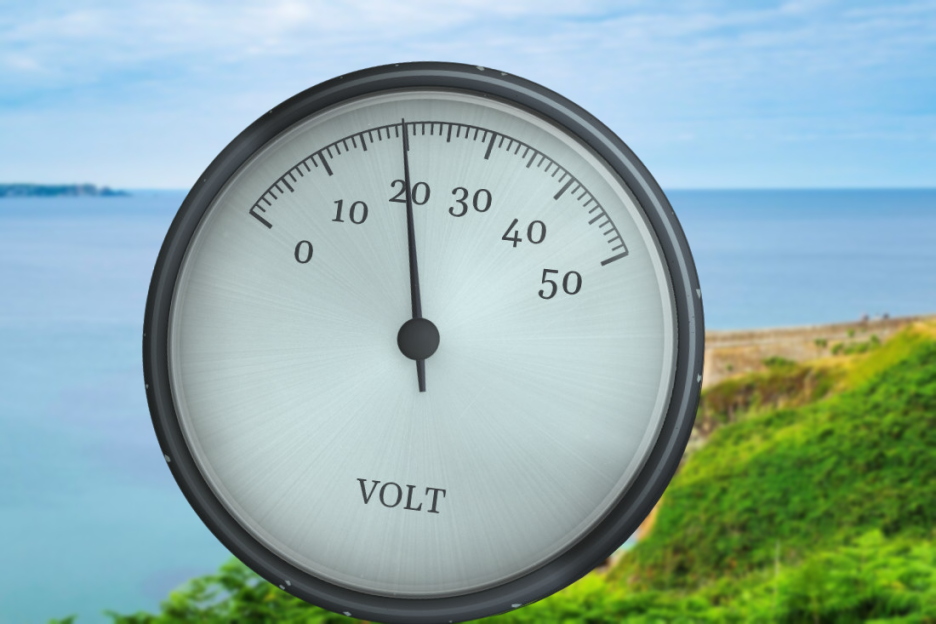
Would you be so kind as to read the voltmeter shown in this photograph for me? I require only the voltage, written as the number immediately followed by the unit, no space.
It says 20V
